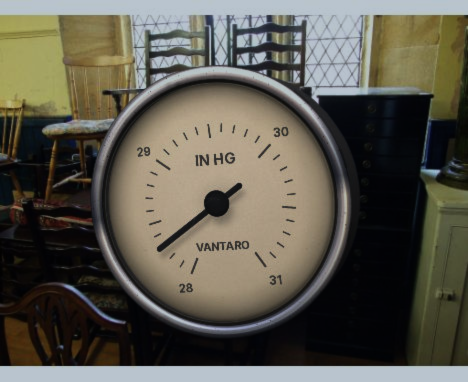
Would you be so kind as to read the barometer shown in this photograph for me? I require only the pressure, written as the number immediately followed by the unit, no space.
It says 28.3inHg
